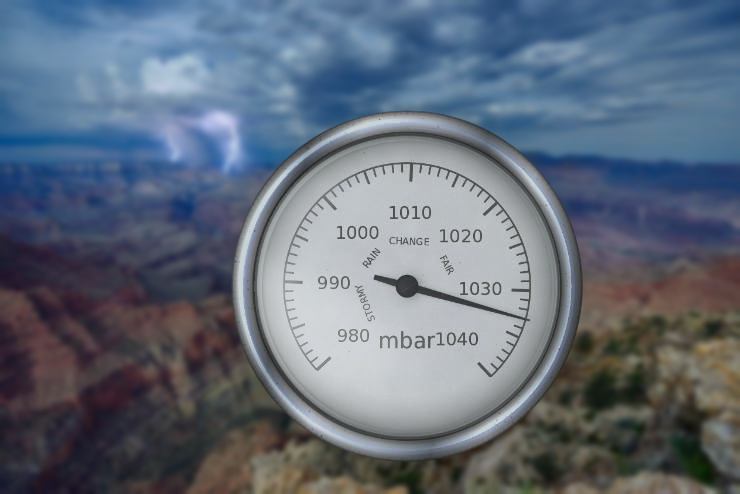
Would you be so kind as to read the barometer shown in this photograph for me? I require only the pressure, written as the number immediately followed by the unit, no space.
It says 1033mbar
